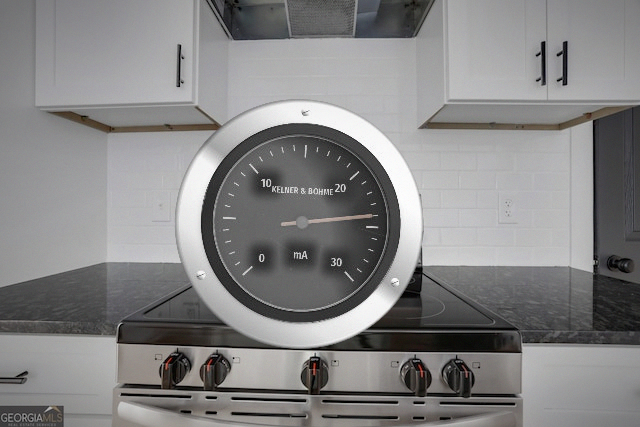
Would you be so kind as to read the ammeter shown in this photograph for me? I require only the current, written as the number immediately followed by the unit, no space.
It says 24mA
